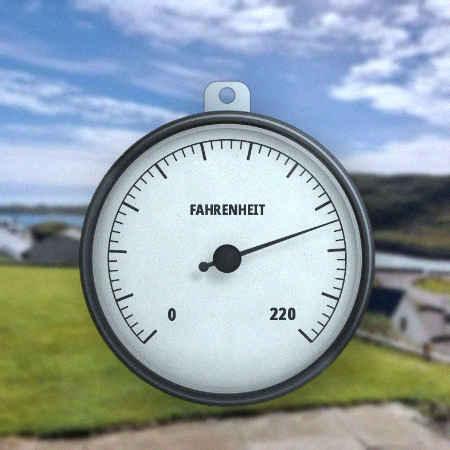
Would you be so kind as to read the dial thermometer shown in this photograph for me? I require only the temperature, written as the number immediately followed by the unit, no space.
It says 168°F
